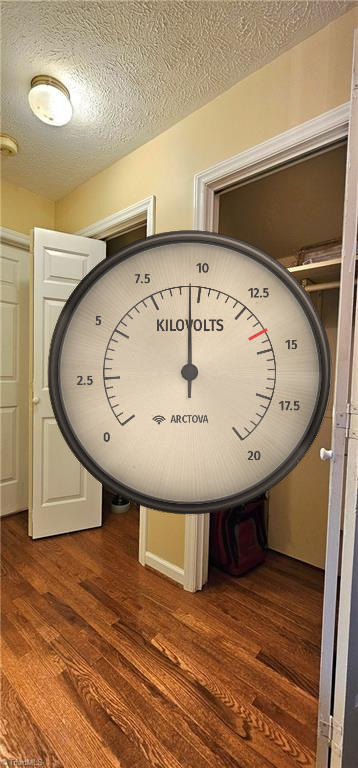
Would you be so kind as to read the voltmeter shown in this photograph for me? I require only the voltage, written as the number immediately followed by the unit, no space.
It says 9.5kV
